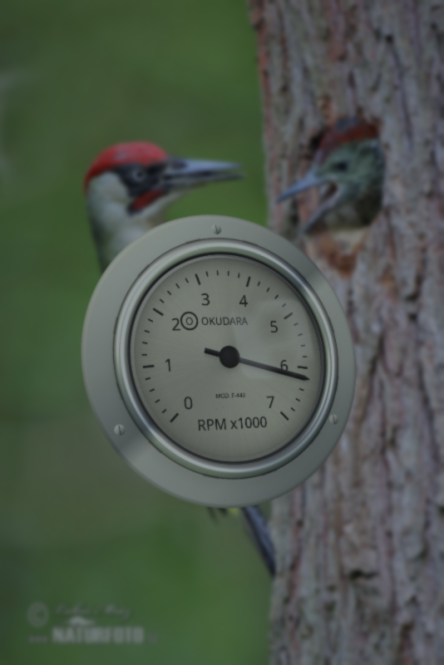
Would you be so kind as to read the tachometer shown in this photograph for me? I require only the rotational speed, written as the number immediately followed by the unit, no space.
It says 6200rpm
